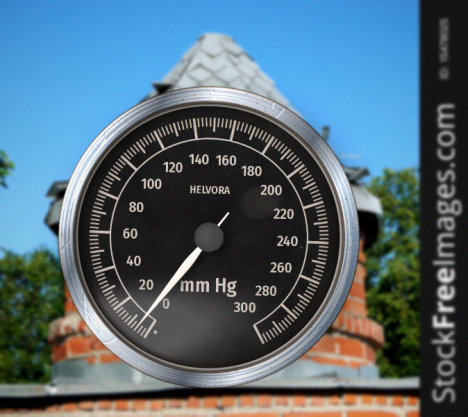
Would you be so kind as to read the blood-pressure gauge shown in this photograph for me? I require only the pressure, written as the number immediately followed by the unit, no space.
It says 6mmHg
